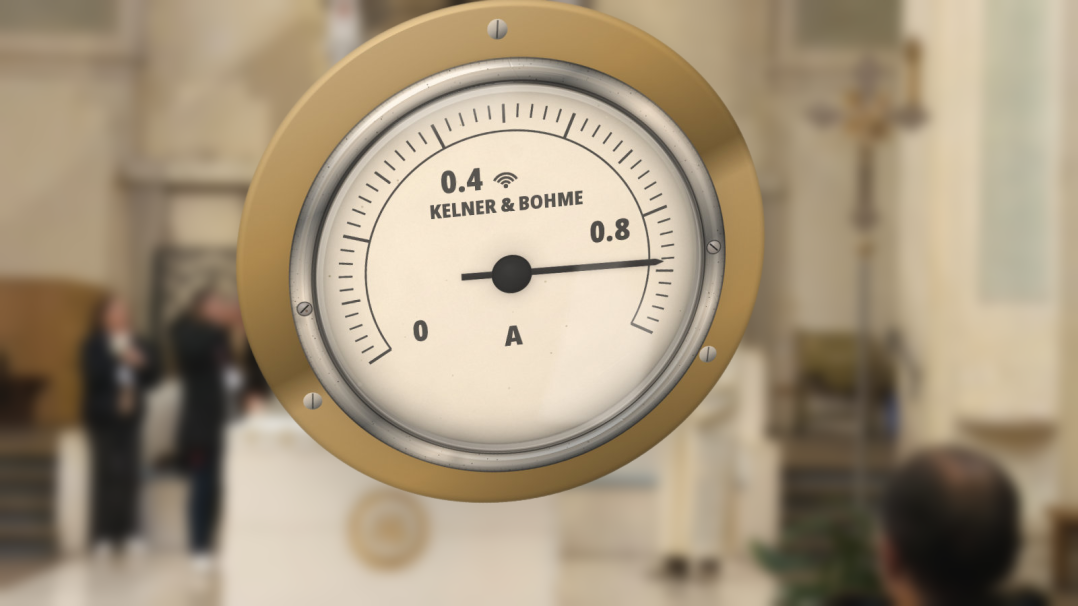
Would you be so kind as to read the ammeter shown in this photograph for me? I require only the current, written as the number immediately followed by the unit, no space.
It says 0.88A
